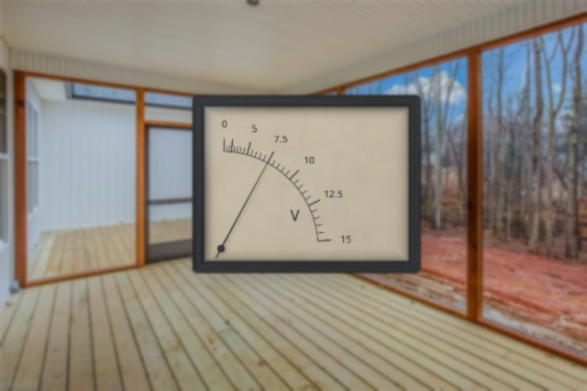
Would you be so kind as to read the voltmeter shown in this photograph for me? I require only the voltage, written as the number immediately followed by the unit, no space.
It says 7.5V
